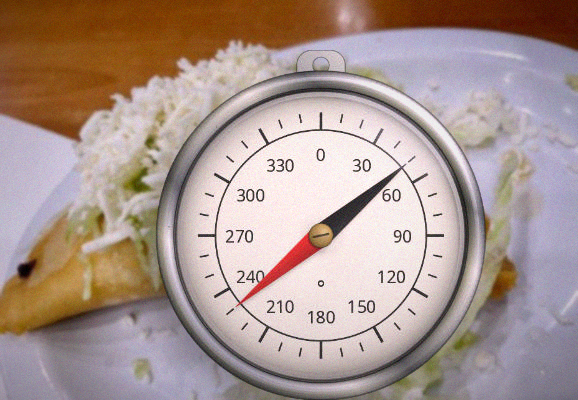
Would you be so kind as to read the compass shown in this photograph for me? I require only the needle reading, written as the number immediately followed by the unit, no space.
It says 230°
